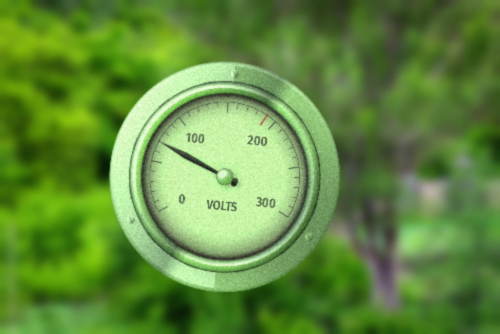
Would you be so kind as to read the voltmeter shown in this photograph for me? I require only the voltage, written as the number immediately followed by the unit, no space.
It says 70V
